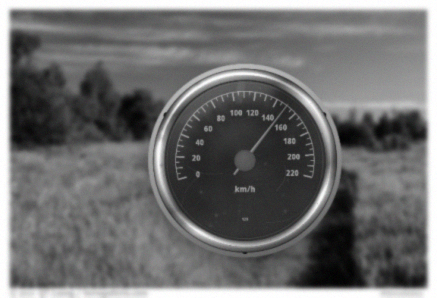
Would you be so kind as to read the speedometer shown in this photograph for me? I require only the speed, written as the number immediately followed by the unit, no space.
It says 150km/h
